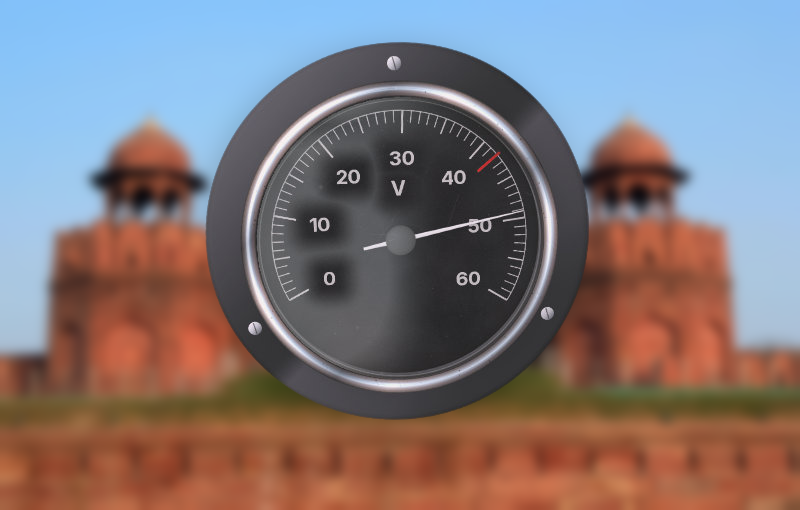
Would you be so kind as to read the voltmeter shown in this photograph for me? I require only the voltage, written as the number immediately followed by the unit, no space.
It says 49V
